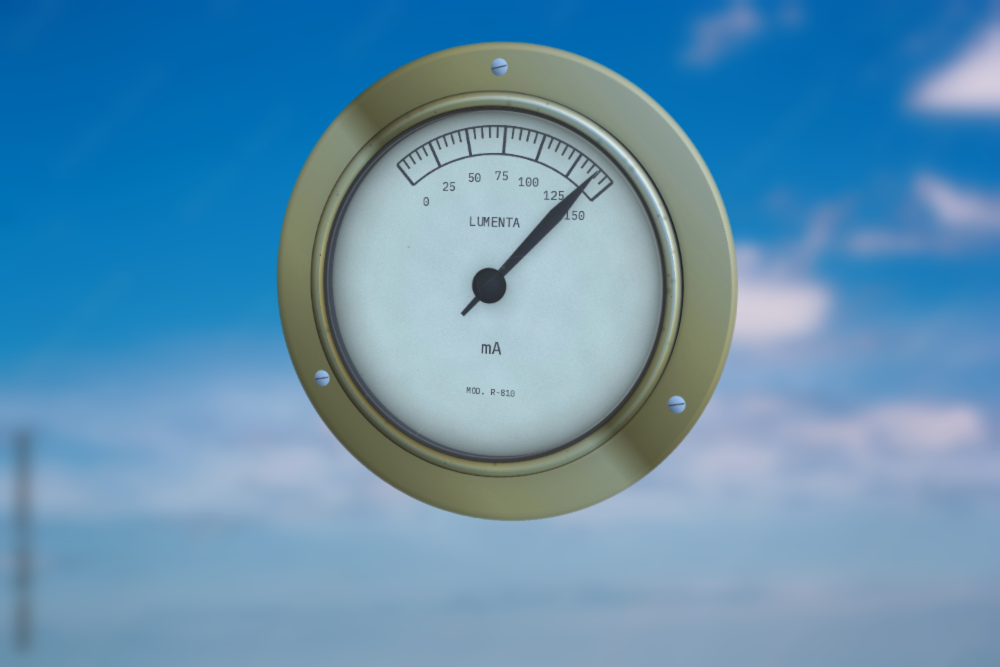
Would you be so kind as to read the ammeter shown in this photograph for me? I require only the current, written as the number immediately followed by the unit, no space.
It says 140mA
